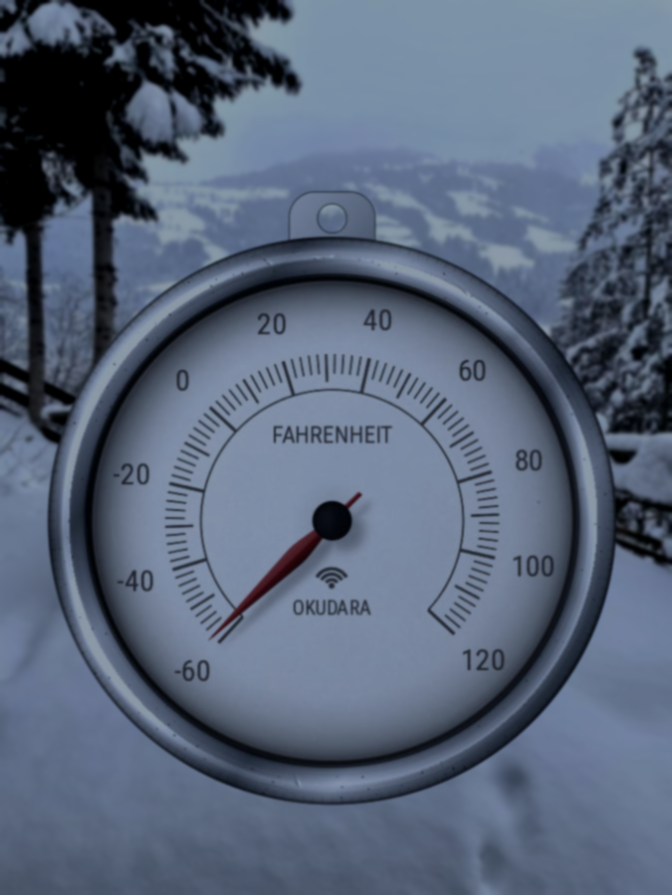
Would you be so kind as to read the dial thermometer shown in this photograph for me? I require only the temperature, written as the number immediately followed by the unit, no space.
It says -58°F
